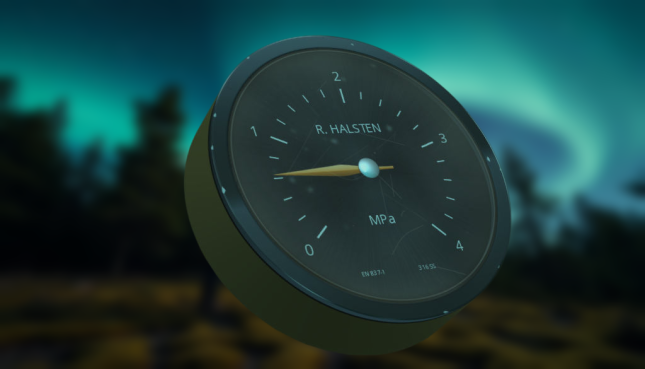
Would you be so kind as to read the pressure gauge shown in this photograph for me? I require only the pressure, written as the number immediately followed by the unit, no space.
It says 0.6MPa
